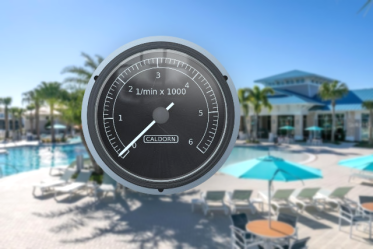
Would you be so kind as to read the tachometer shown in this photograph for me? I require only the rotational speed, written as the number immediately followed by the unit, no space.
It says 100rpm
